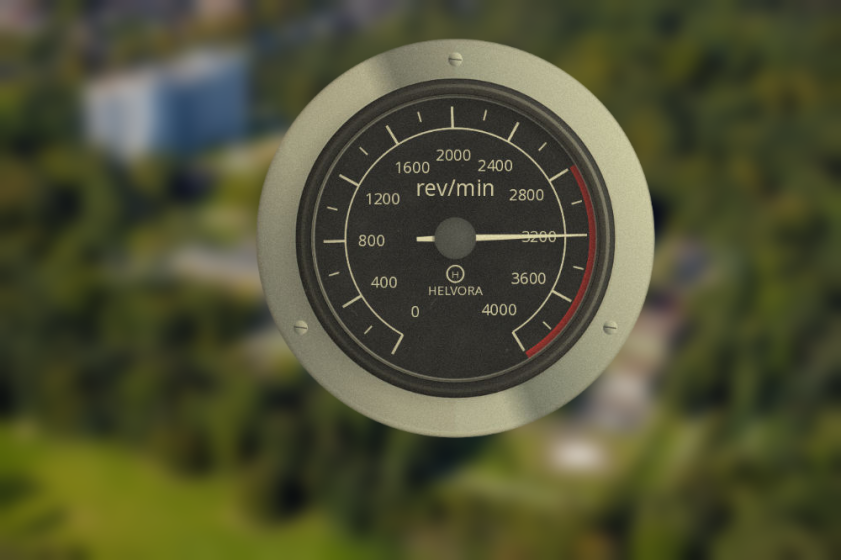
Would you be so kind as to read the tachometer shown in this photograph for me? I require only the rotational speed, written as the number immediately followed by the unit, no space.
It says 3200rpm
